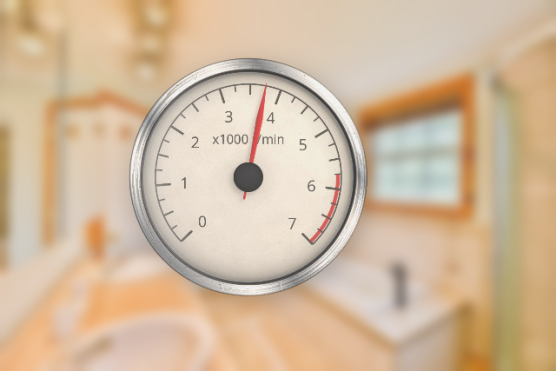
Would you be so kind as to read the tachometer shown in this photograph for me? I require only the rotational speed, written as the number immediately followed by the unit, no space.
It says 3750rpm
